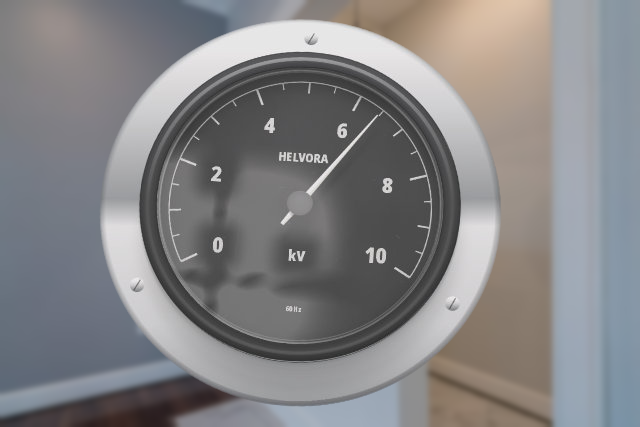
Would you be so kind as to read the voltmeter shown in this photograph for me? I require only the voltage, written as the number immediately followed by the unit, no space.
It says 6.5kV
